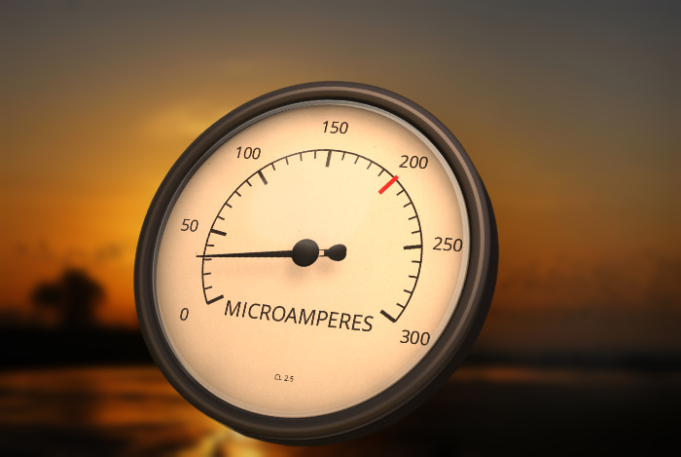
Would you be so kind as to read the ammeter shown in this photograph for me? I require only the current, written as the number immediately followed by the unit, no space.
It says 30µA
